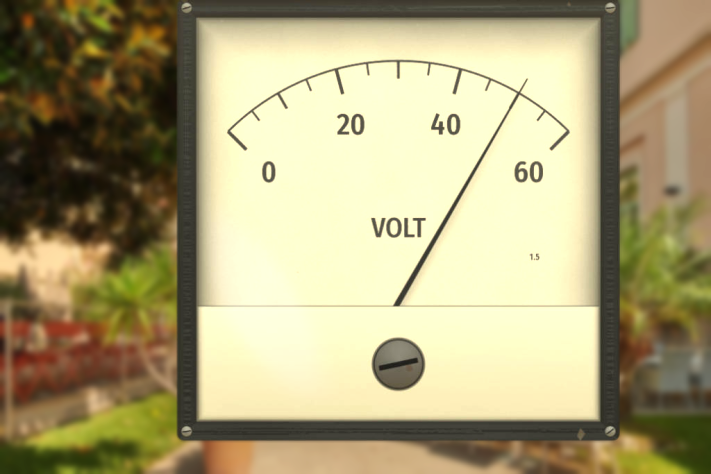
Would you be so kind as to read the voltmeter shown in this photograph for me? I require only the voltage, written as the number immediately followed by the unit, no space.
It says 50V
